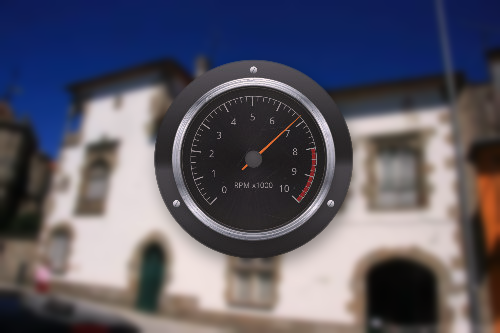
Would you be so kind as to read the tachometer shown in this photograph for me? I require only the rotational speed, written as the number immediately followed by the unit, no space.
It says 6800rpm
